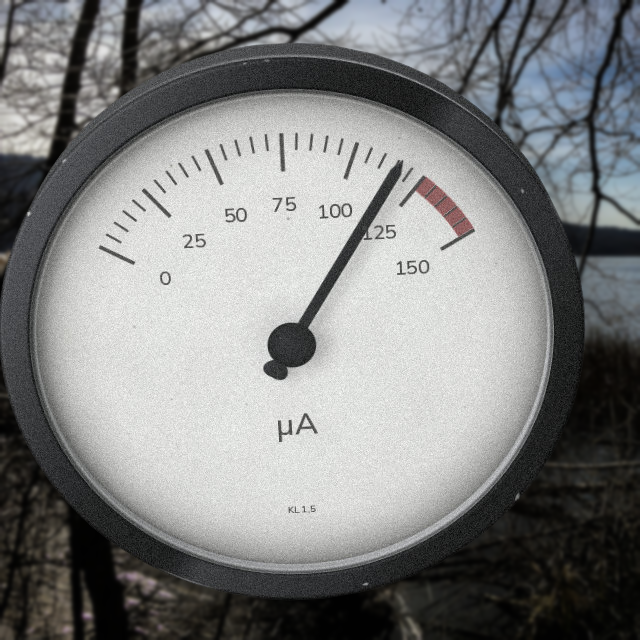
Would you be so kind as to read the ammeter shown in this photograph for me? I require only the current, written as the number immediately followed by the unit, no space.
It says 115µA
